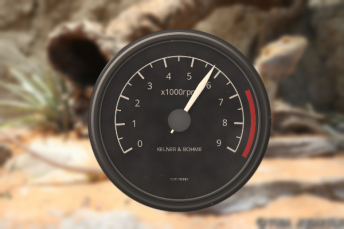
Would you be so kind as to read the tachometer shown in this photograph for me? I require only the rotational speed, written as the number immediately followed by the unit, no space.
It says 5750rpm
